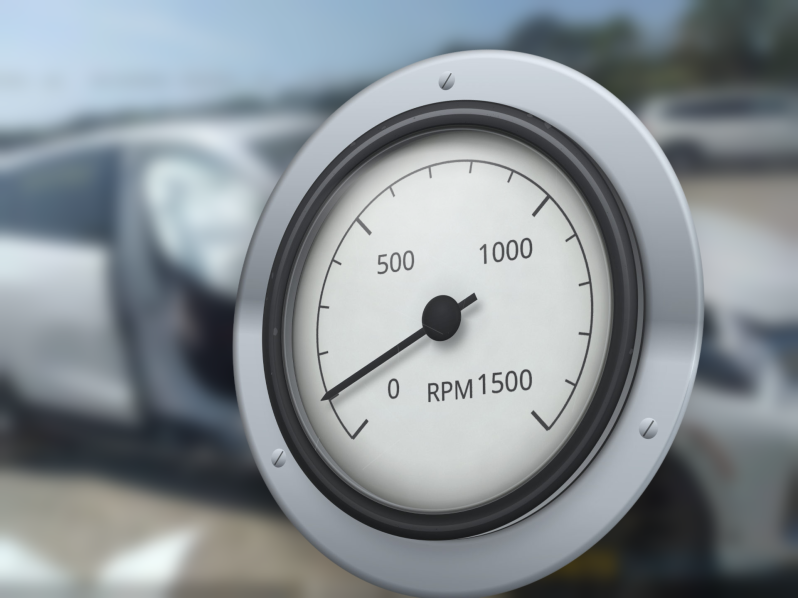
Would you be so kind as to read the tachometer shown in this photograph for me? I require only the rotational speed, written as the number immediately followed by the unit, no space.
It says 100rpm
